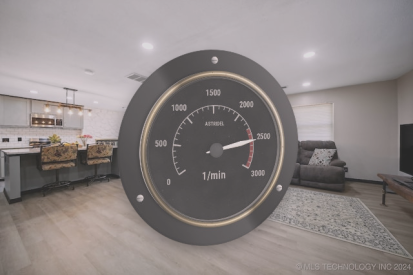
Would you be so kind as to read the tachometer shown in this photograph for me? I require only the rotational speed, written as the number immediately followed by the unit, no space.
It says 2500rpm
